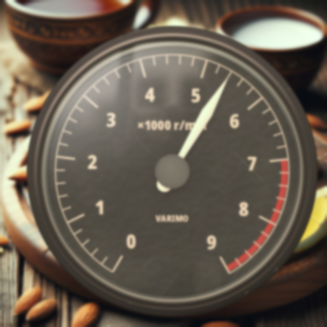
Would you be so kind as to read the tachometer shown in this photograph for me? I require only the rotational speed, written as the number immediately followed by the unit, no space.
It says 5400rpm
